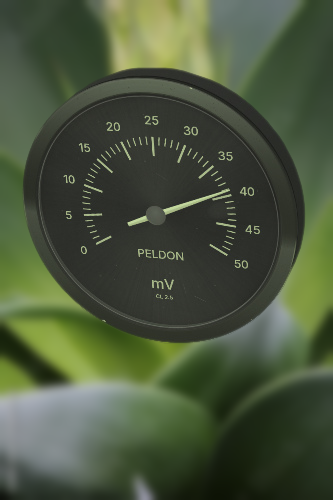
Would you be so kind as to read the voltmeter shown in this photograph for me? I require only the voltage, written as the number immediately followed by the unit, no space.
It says 39mV
